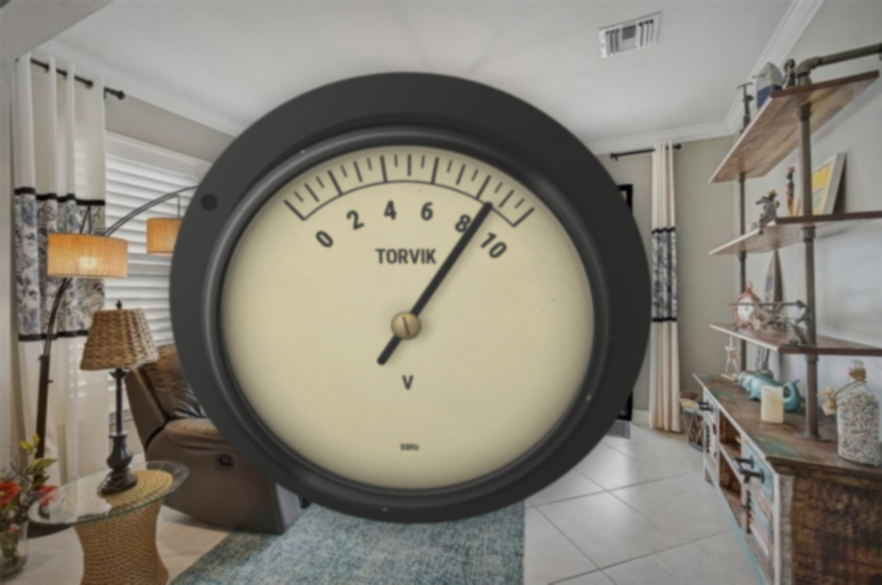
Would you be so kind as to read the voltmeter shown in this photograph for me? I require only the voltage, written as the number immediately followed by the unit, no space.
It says 8.5V
